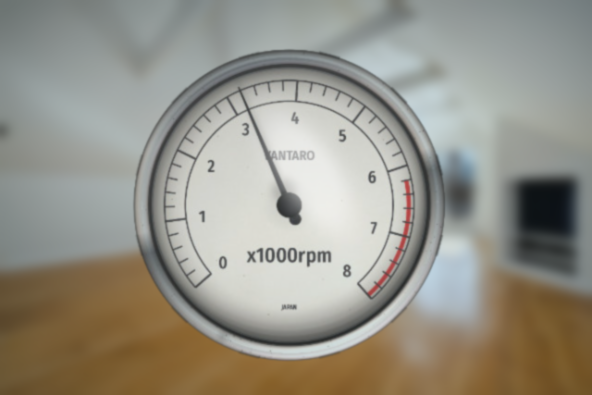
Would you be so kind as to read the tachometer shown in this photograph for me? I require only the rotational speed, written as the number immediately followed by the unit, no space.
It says 3200rpm
